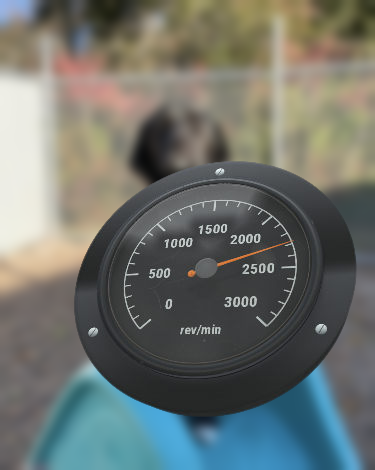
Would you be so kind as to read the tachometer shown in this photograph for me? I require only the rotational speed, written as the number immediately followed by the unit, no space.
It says 2300rpm
